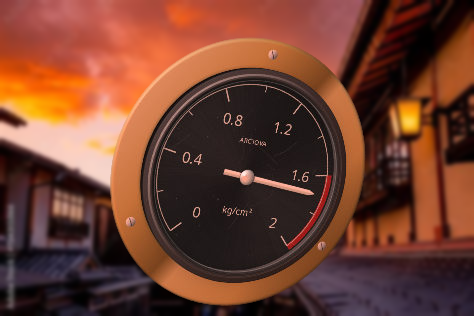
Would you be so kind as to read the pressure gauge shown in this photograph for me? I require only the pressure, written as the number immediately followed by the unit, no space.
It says 1.7kg/cm²
